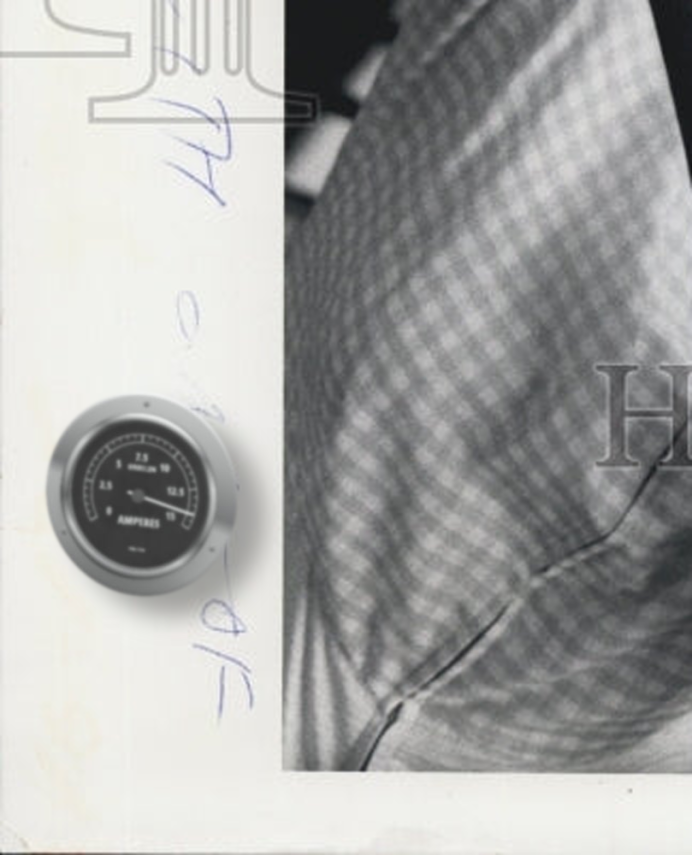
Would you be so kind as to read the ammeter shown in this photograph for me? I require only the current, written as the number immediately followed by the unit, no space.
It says 14A
